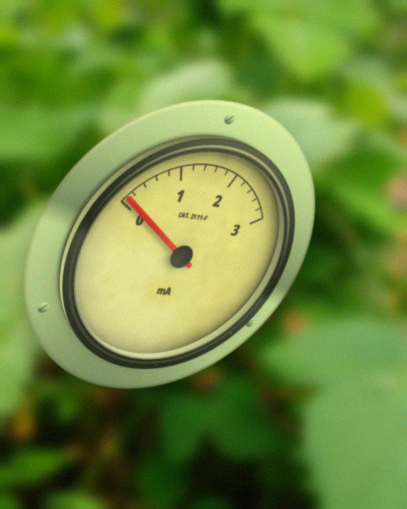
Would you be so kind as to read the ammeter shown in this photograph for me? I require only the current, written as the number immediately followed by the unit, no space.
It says 0.1mA
